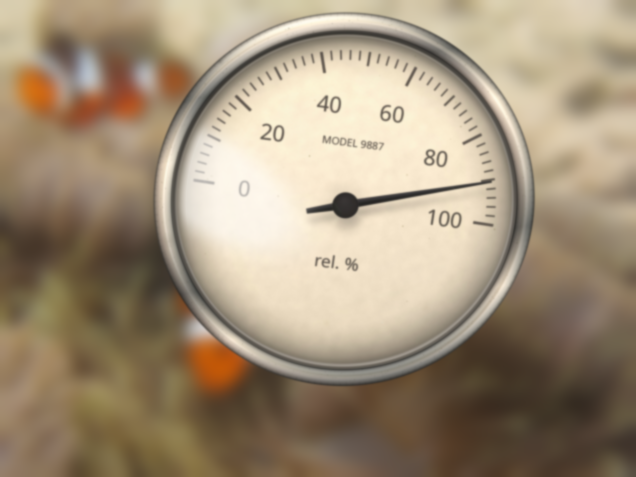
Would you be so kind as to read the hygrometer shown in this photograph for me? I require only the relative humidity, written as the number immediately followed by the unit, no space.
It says 90%
